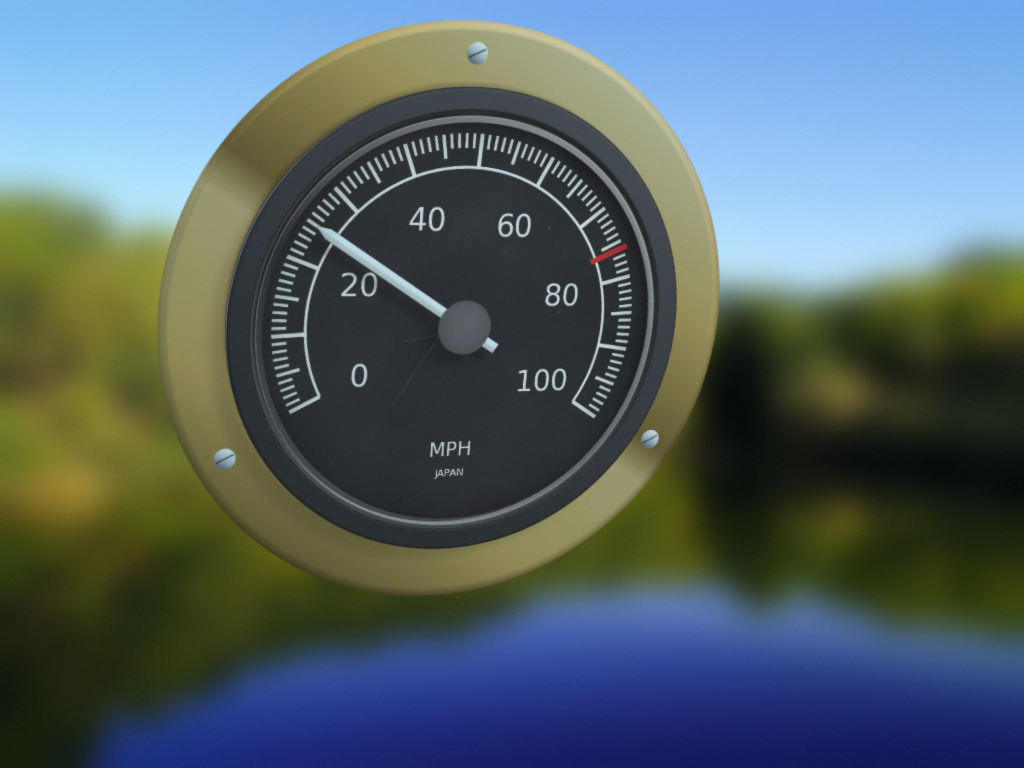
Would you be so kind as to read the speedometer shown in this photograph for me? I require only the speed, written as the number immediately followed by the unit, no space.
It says 25mph
